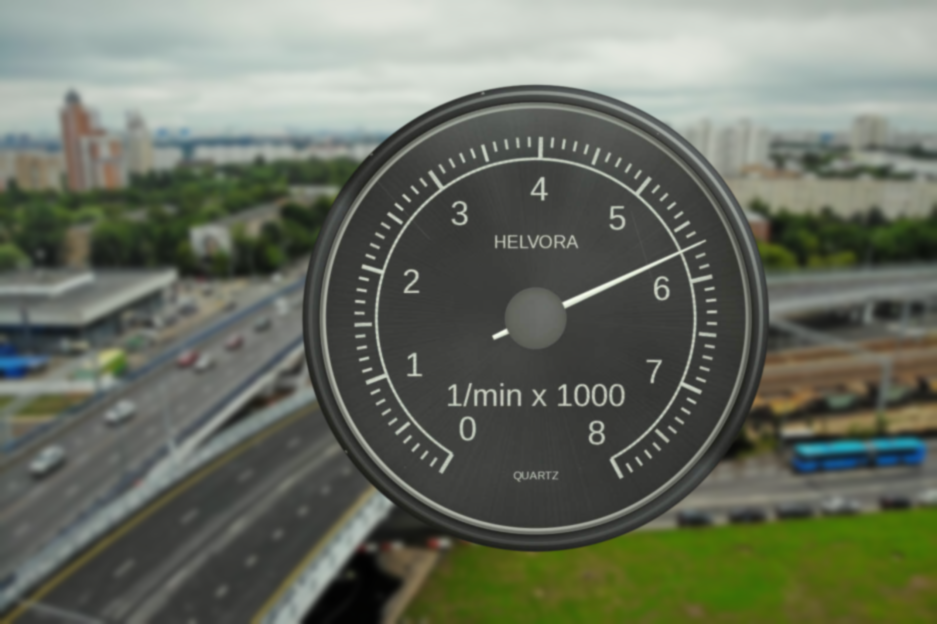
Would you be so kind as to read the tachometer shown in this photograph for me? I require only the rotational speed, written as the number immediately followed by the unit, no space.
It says 5700rpm
